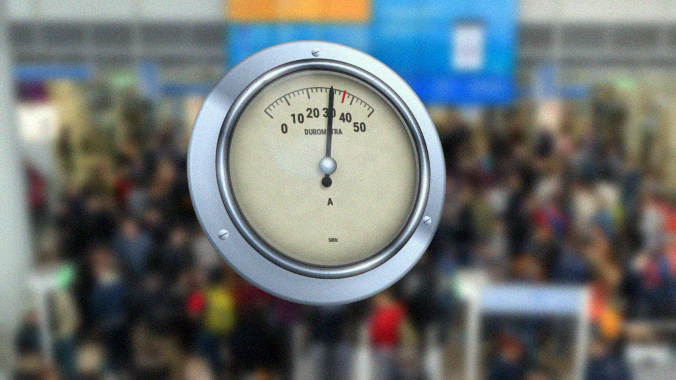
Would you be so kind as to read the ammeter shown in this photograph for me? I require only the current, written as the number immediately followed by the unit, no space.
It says 30A
